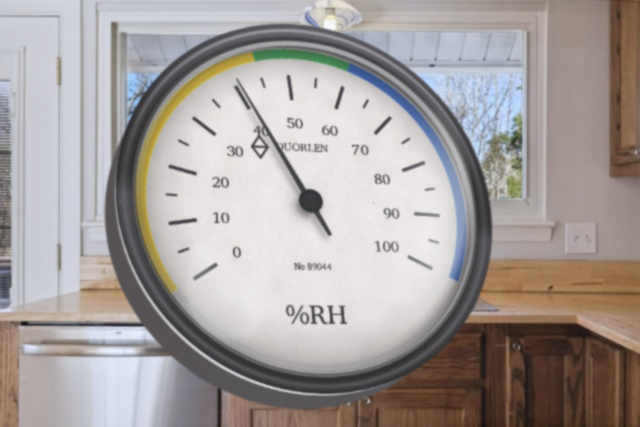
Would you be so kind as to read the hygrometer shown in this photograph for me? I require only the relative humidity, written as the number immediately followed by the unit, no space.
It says 40%
